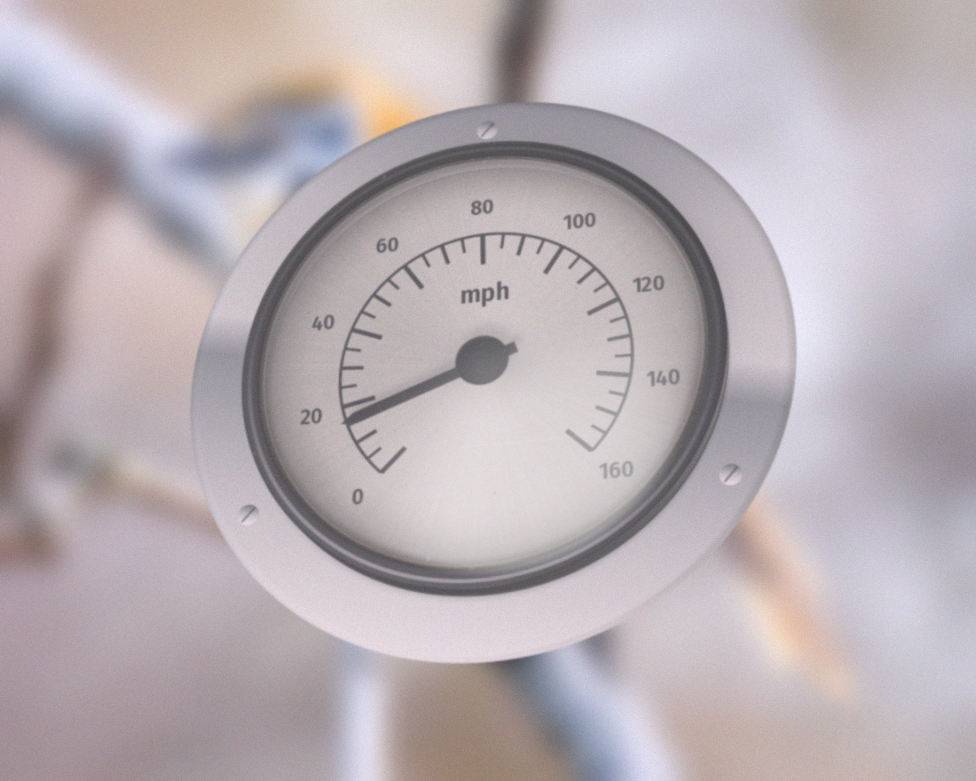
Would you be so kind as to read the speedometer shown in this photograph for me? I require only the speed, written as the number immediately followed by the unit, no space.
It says 15mph
